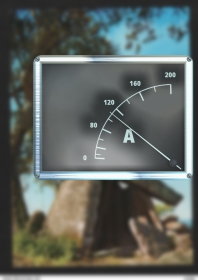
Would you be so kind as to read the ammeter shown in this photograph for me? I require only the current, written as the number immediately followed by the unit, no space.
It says 110A
